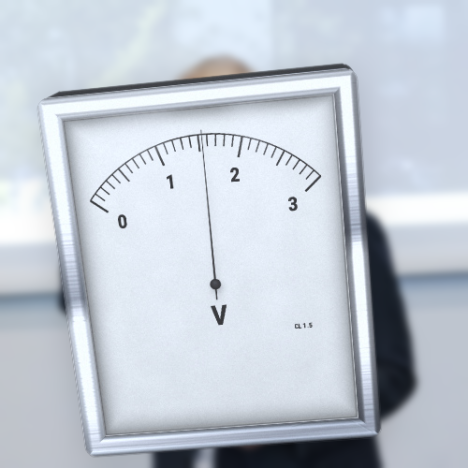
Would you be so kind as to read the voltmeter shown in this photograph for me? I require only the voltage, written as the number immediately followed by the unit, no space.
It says 1.55V
